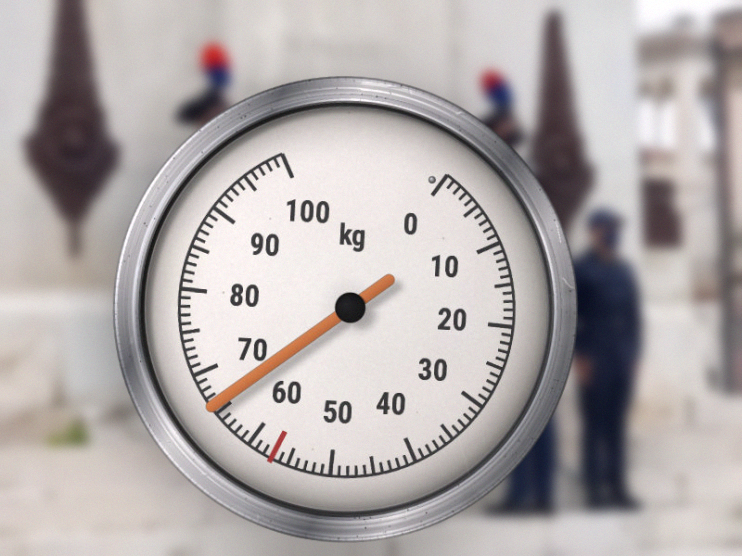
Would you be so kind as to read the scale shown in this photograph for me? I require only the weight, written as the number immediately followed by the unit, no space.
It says 66kg
